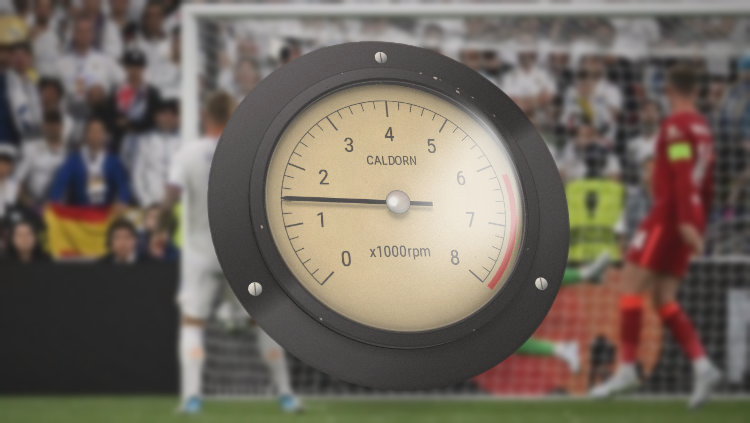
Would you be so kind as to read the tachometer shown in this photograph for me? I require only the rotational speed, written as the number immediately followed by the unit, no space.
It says 1400rpm
